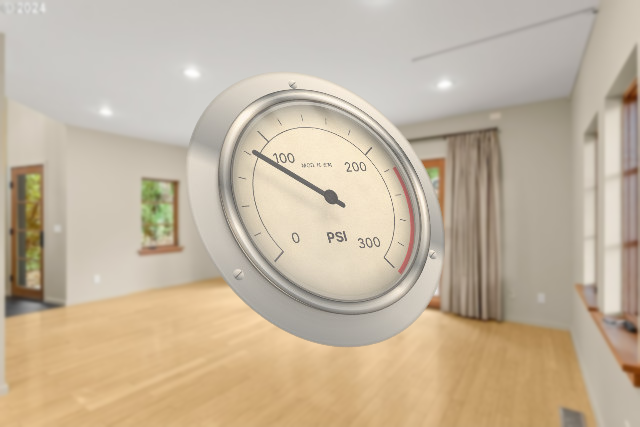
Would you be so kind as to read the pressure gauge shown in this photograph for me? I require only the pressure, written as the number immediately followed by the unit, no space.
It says 80psi
